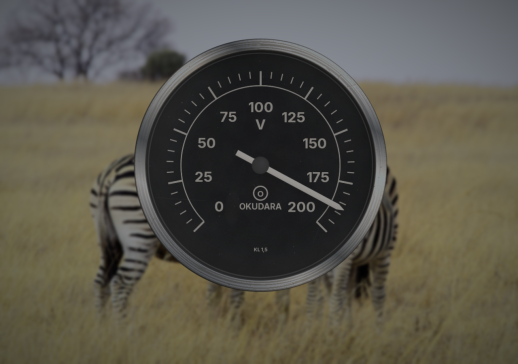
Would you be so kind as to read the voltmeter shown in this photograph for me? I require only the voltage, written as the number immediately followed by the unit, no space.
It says 187.5V
